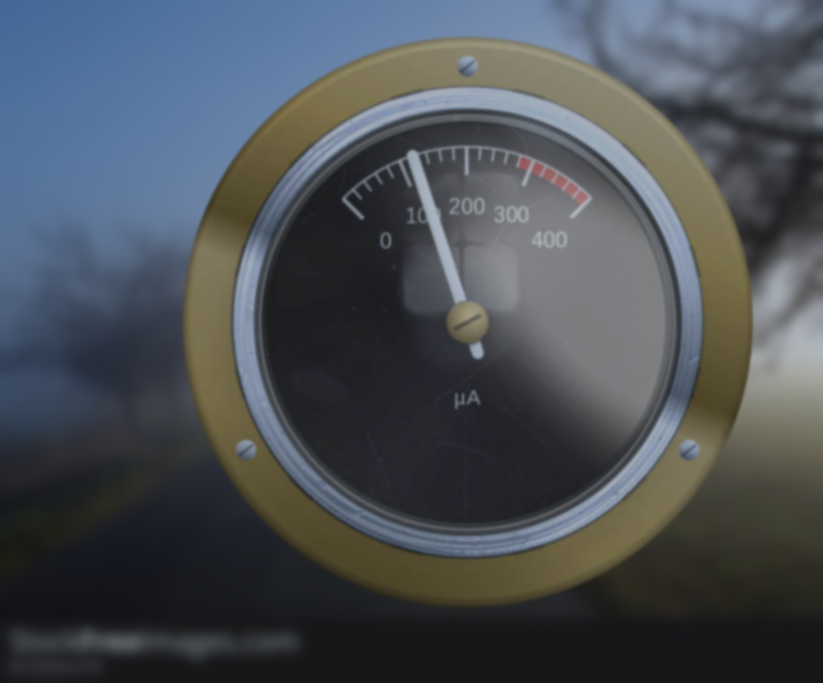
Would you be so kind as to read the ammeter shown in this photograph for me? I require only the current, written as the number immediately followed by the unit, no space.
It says 120µA
